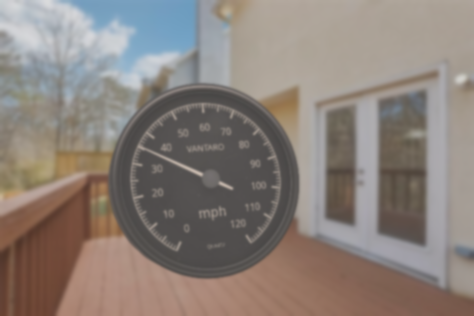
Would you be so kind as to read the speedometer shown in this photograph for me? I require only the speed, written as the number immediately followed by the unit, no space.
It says 35mph
